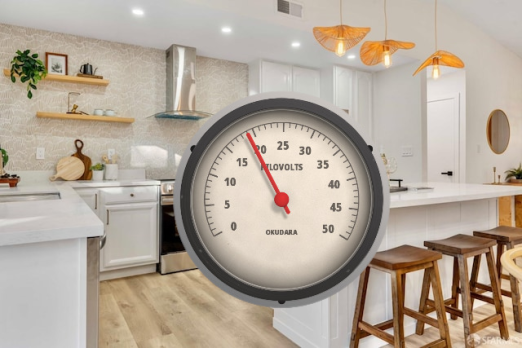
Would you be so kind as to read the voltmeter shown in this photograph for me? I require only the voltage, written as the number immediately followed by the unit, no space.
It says 19kV
